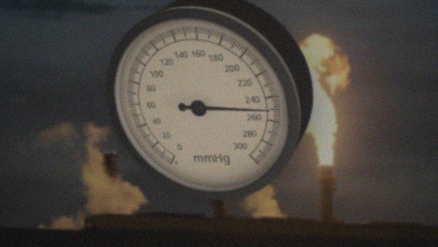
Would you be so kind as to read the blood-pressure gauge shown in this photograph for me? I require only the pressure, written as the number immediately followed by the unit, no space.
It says 250mmHg
